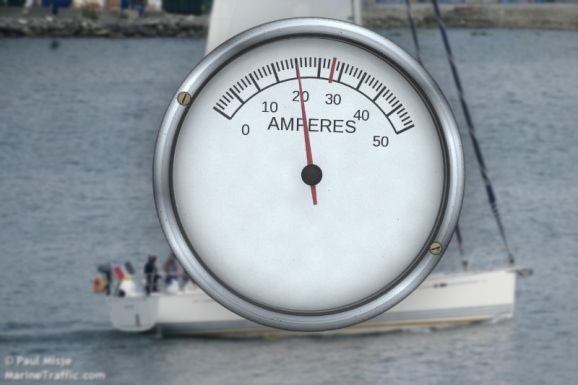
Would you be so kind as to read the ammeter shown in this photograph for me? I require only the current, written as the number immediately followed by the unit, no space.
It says 20A
